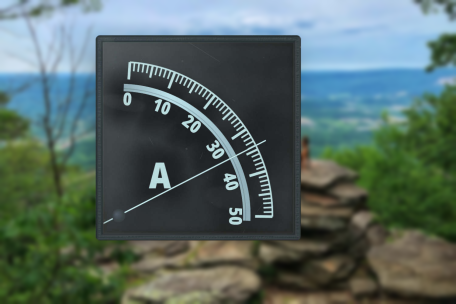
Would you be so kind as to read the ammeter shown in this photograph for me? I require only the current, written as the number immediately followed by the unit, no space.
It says 34A
